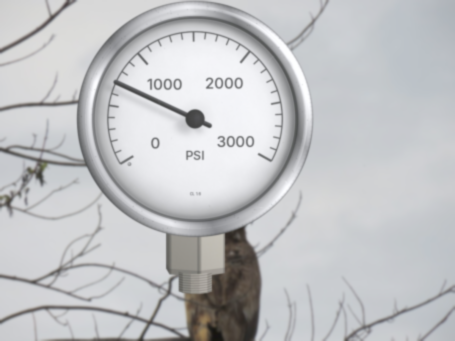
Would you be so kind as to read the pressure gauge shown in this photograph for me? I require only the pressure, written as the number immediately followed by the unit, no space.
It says 700psi
